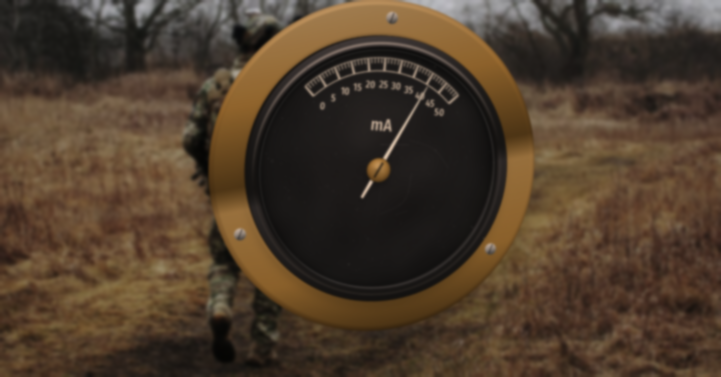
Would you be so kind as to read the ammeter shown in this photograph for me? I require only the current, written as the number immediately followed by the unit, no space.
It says 40mA
